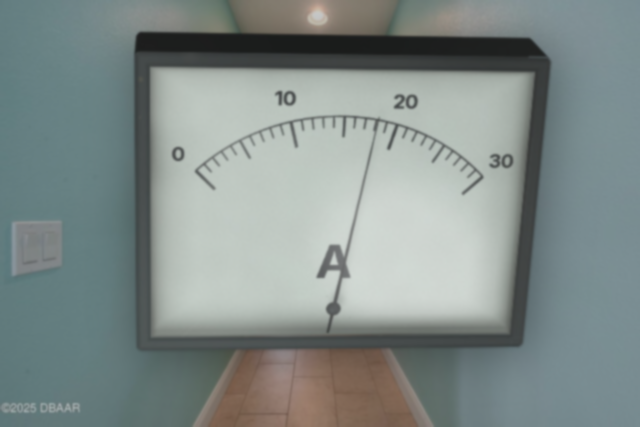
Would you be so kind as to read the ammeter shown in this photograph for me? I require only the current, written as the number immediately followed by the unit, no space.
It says 18A
